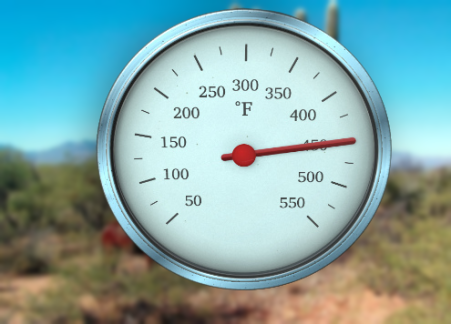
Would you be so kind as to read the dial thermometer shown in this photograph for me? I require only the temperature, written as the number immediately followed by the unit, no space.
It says 450°F
